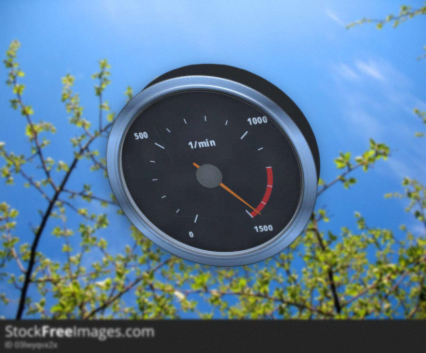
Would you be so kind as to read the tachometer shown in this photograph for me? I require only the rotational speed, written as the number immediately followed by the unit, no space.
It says 1450rpm
